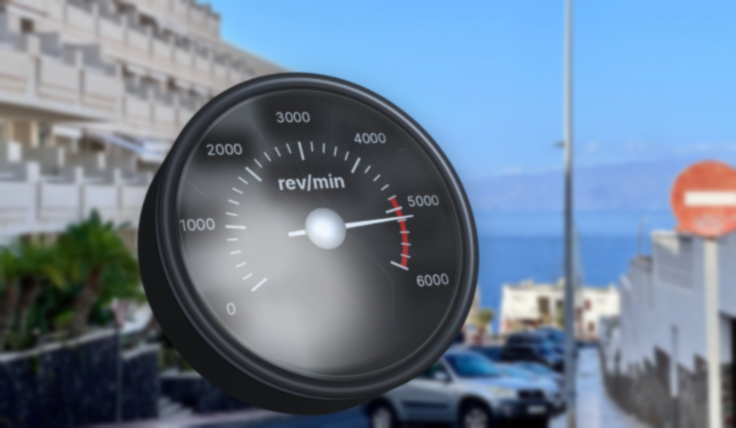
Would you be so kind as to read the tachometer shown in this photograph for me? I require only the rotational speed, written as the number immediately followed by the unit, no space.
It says 5200rpm
